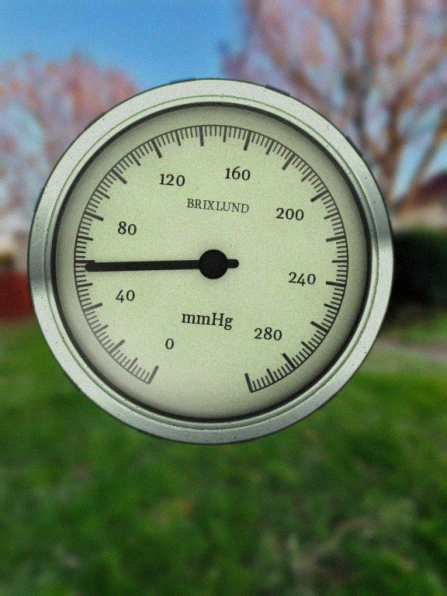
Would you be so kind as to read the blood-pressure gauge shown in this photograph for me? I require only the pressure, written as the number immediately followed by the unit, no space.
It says 58mmHg
